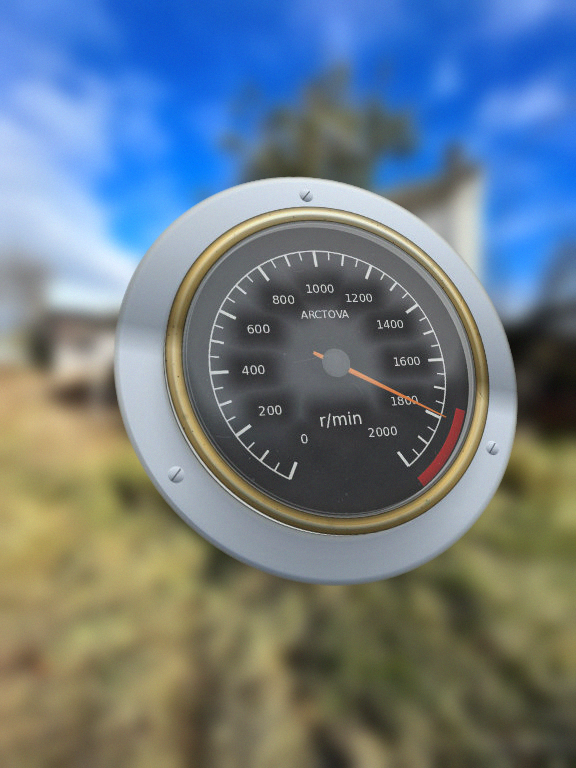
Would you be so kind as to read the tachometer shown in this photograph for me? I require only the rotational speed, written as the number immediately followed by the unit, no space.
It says 1800rpm
